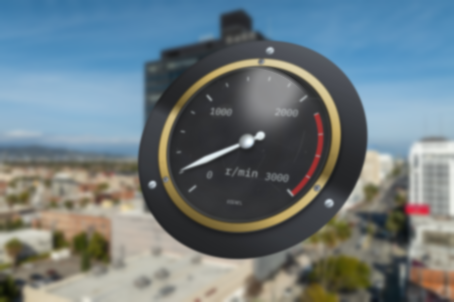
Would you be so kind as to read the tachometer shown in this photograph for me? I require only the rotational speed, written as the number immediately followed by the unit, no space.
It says 200rpm
